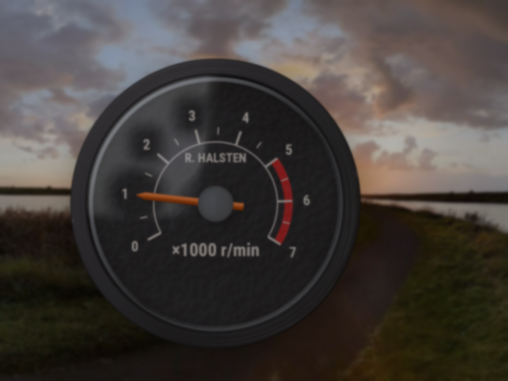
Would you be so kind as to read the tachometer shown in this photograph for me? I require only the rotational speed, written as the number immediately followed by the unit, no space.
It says 1000rpm
